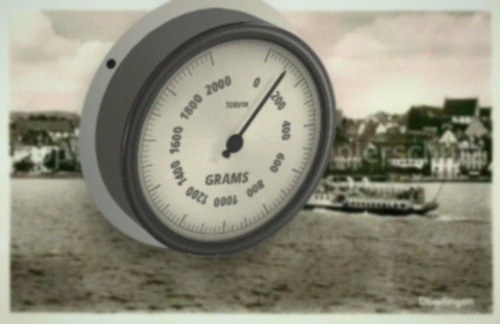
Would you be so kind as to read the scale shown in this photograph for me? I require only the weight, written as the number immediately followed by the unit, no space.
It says 100g
